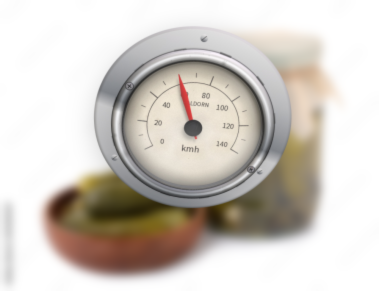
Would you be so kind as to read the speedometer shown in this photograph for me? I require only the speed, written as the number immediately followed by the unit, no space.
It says 60km/h
